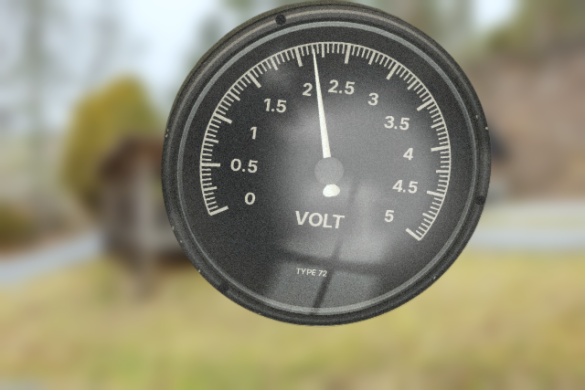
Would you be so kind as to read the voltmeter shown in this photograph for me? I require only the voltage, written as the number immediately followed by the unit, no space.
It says 2.15V
